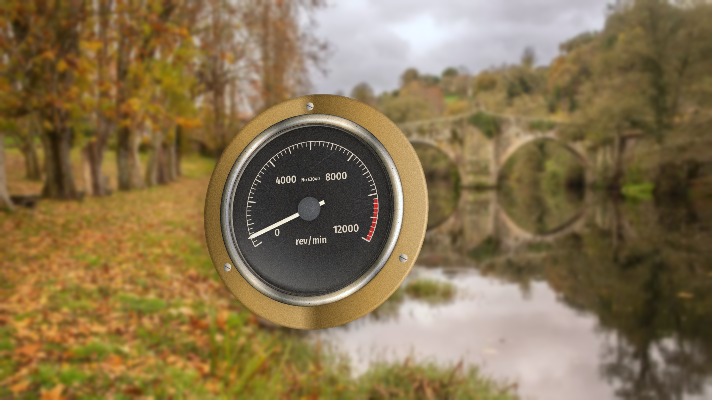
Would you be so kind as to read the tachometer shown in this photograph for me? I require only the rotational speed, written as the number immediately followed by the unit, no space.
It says 400rpm
